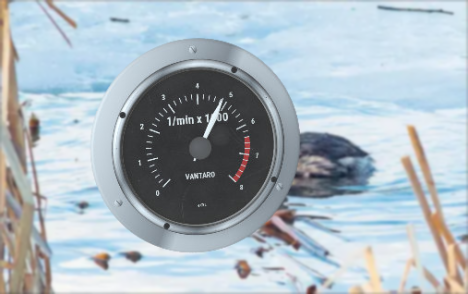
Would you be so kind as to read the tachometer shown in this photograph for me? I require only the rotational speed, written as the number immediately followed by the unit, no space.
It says 4800rpm
